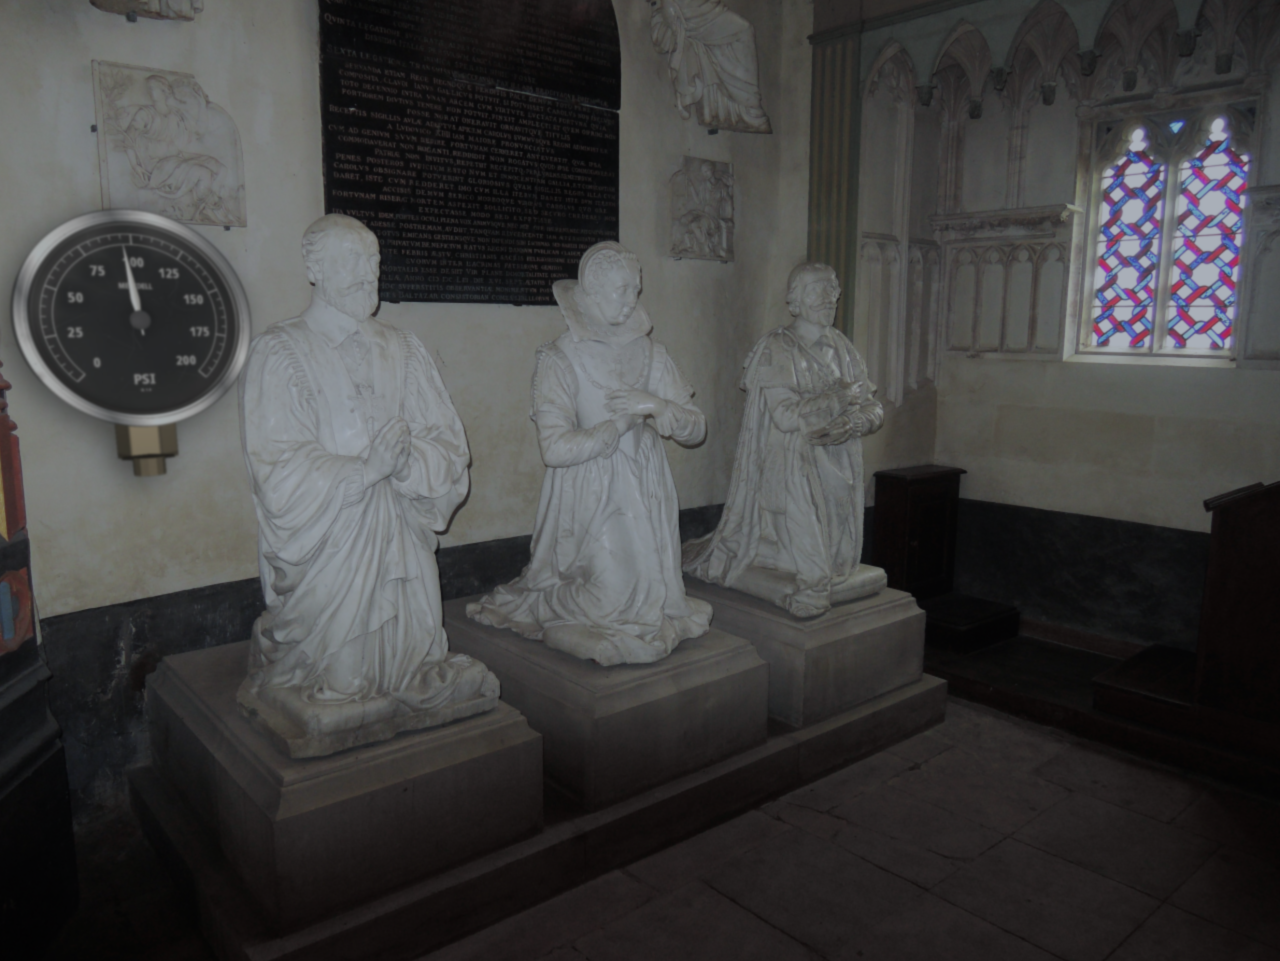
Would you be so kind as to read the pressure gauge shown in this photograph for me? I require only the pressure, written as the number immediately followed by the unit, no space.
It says 95psi
